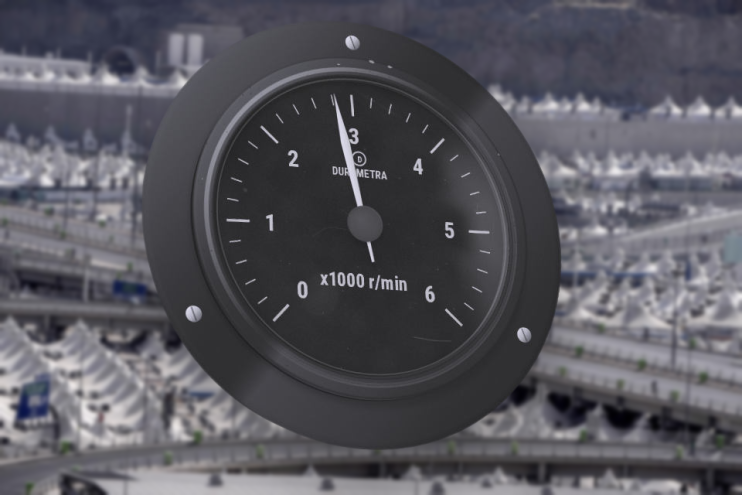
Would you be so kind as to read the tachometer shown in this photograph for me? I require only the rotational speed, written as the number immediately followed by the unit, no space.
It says 2800rpm
